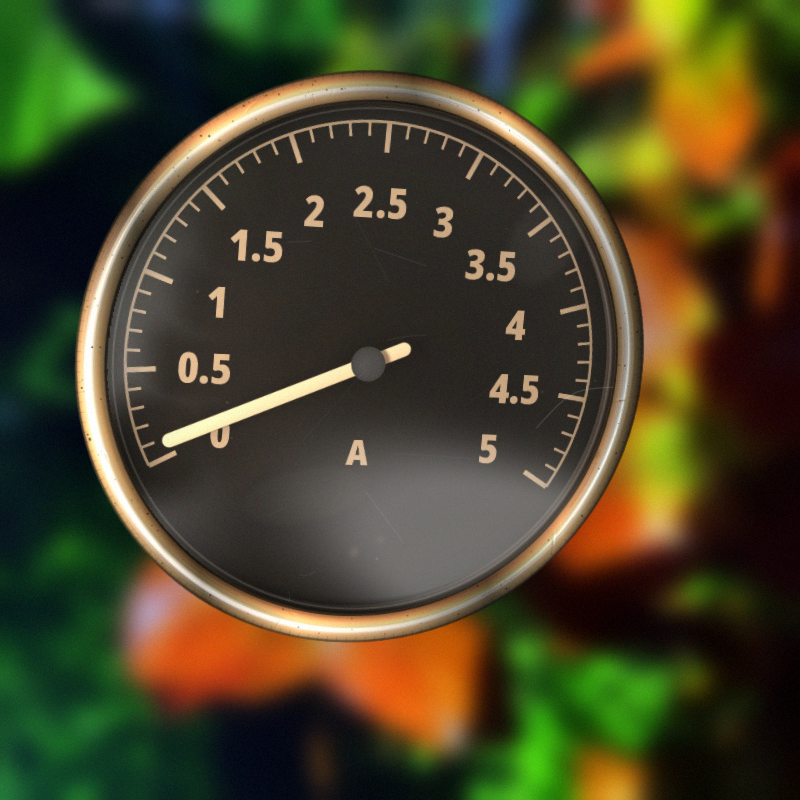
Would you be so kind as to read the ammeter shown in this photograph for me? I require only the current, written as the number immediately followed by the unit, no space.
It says 0.1A
